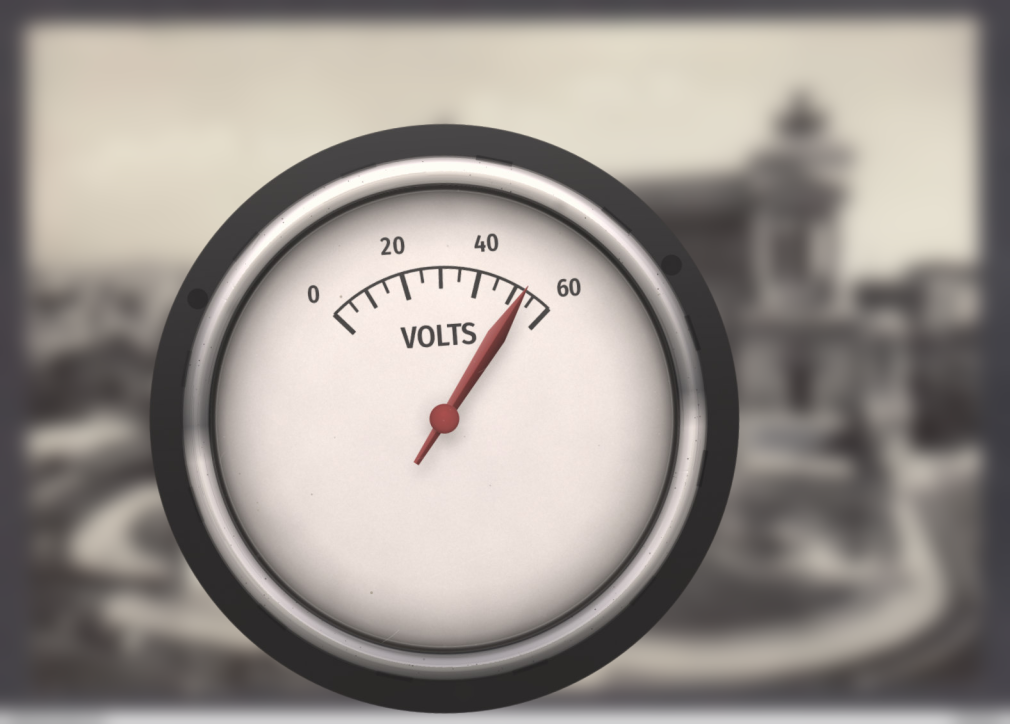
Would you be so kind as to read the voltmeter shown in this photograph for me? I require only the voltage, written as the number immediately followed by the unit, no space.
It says 52.5V
